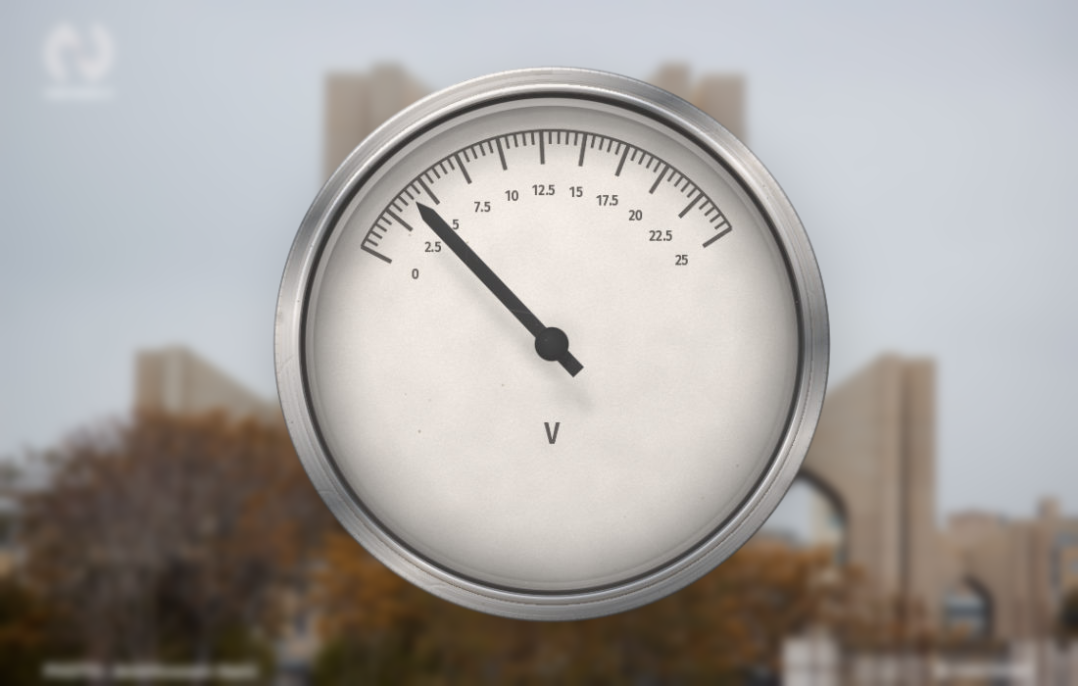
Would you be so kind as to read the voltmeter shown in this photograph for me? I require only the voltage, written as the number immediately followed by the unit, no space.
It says 4V
